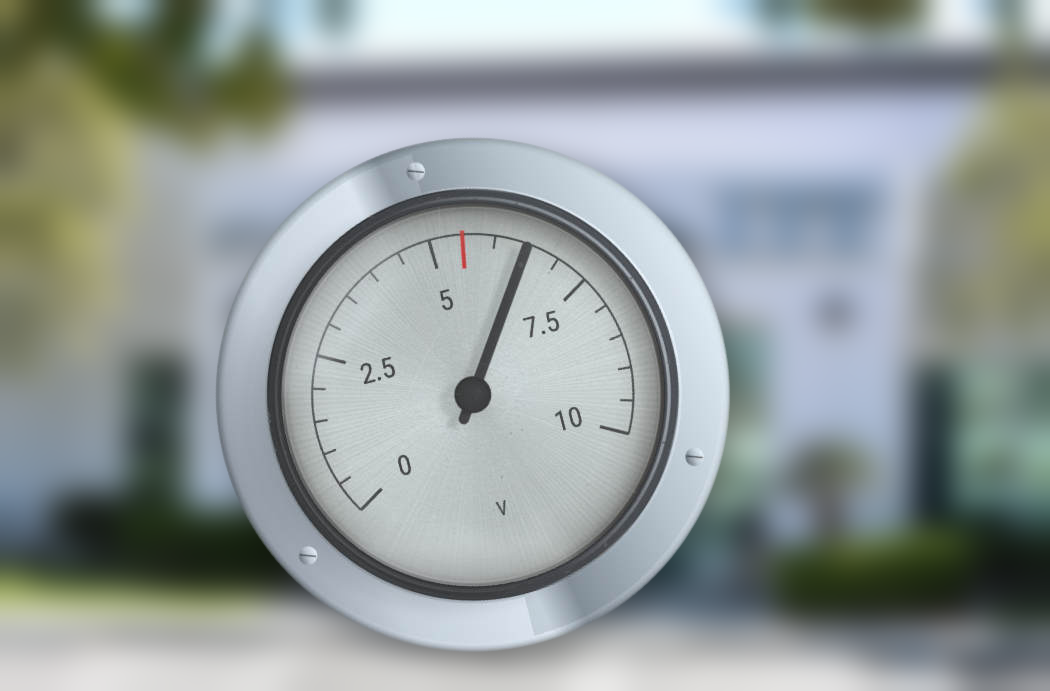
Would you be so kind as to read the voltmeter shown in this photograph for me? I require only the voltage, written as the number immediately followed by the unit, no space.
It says 6.5V
